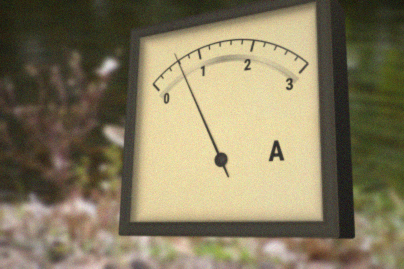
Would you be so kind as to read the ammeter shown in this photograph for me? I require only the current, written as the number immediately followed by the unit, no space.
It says 0.6A
